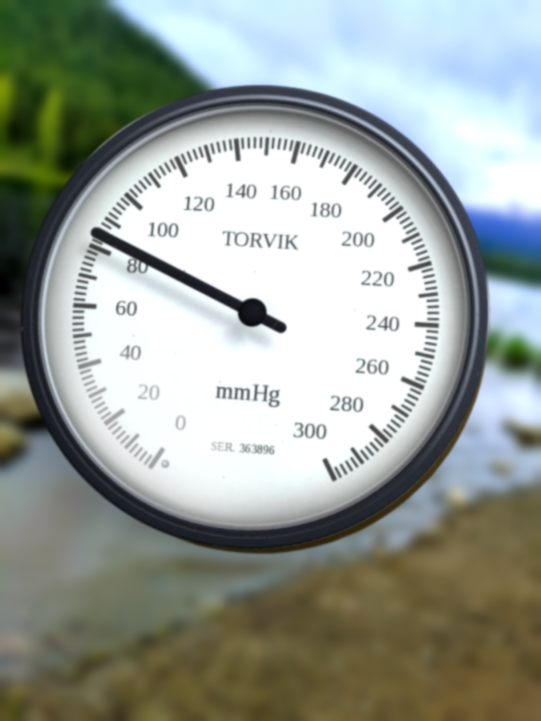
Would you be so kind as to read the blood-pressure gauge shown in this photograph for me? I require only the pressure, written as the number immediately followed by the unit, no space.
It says 84mmHg
